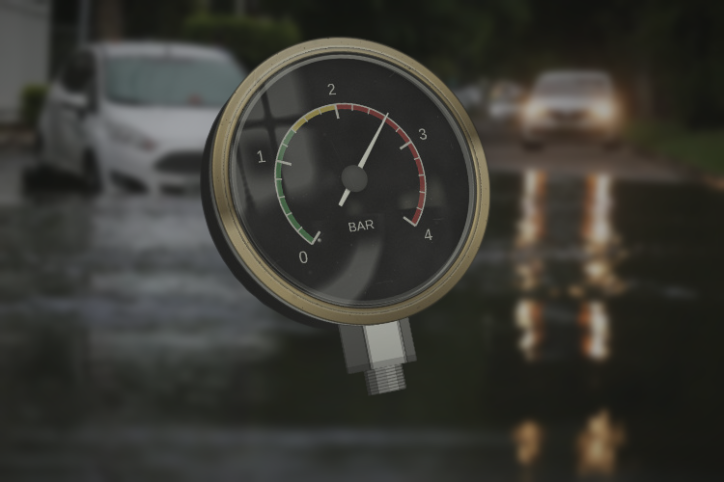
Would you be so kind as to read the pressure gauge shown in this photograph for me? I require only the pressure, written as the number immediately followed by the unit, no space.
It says 2.6bar
